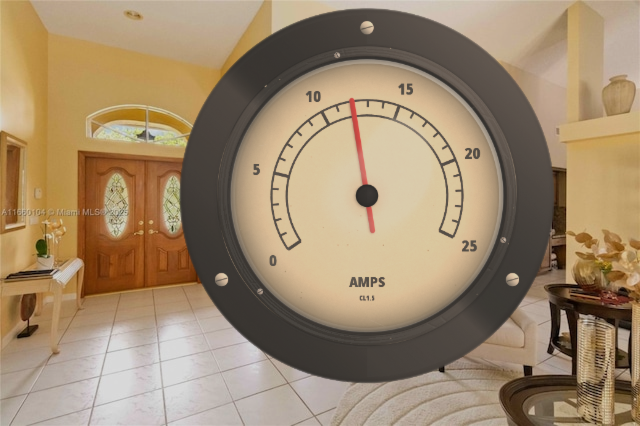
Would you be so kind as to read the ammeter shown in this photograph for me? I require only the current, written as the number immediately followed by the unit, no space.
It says 12A
